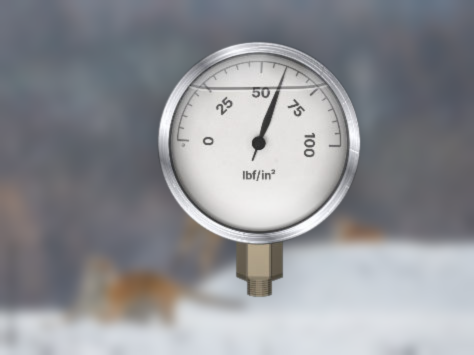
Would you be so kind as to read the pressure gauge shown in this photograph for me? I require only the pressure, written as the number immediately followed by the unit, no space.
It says 60psi
